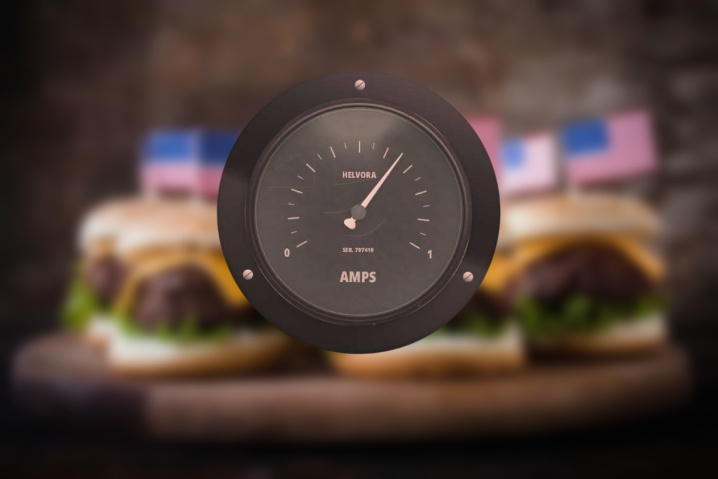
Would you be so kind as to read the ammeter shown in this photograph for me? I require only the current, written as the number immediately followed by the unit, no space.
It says 0.65A
